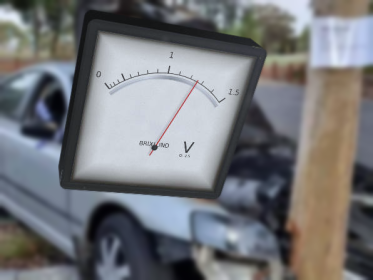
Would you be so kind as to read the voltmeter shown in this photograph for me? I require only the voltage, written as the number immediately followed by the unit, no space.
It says 1.25V
